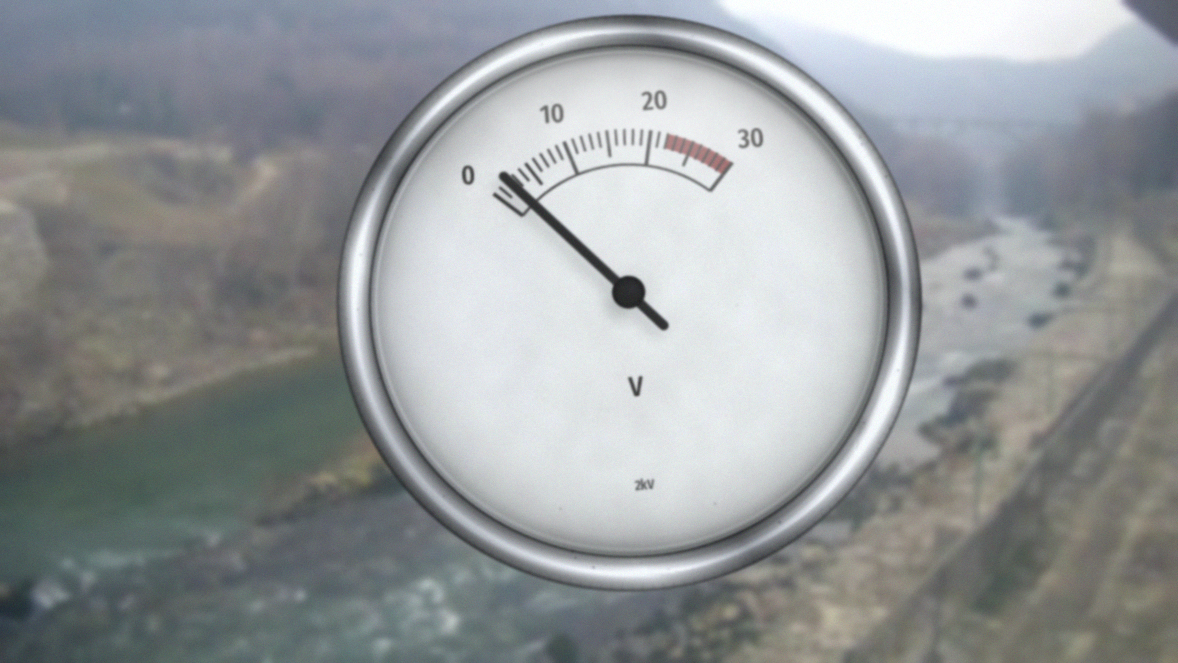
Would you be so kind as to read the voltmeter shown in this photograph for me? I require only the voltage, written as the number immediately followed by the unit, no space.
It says 2V
